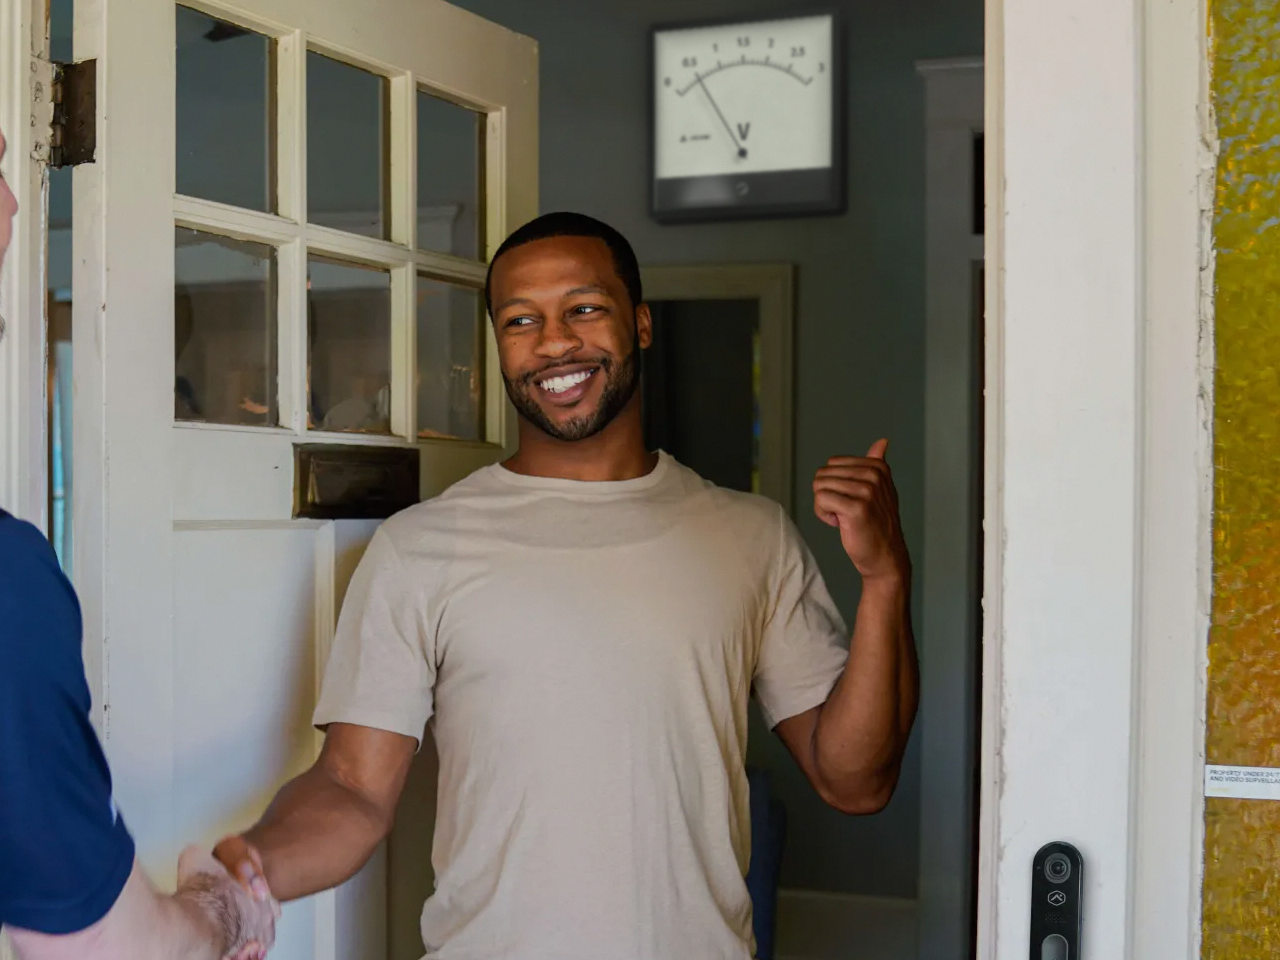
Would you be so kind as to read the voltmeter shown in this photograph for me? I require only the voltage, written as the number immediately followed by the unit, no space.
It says 0.5V
